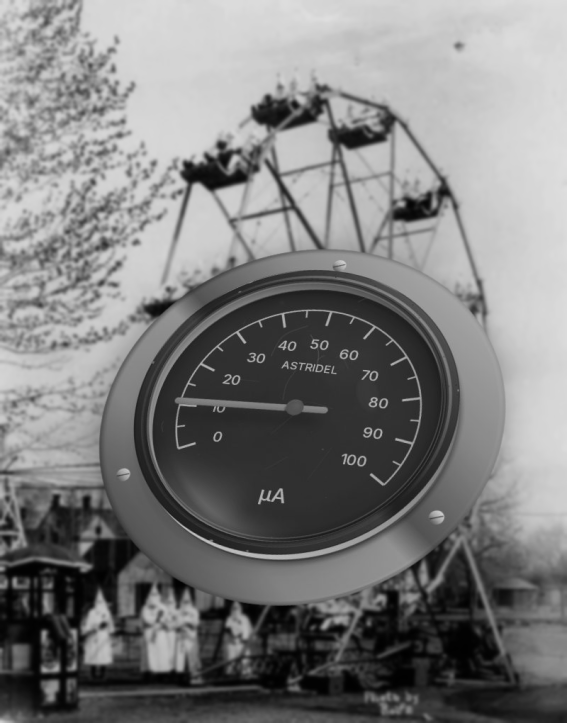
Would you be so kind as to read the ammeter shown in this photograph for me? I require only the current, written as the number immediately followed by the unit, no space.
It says 10µA
